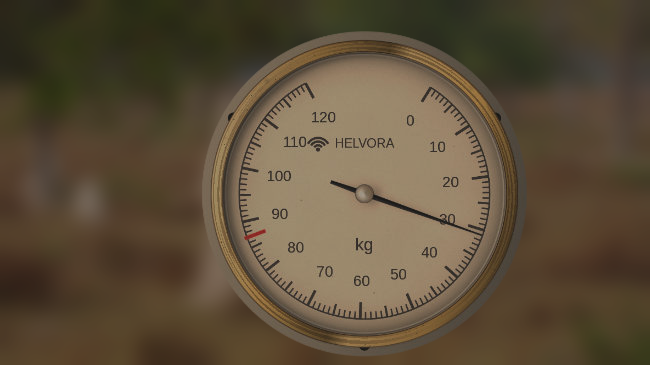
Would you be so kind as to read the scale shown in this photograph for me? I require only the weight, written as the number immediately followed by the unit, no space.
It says 31kg
